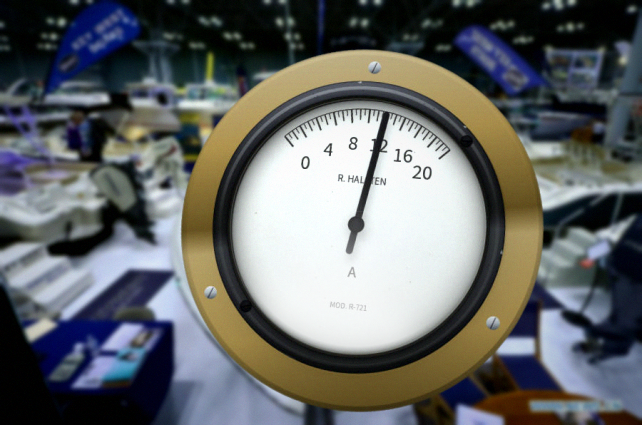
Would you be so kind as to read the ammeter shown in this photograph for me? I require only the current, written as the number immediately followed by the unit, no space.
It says 12A
